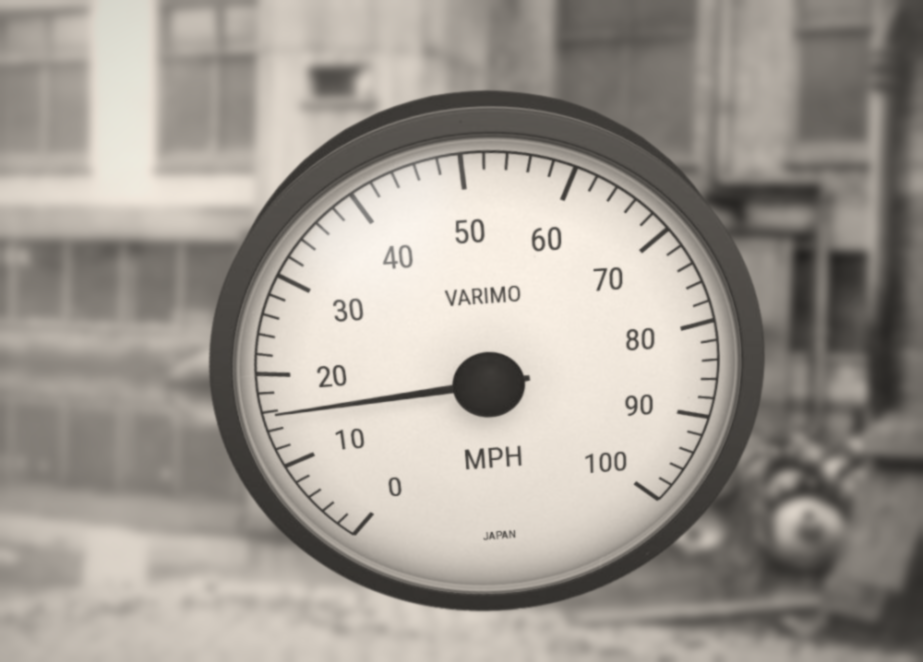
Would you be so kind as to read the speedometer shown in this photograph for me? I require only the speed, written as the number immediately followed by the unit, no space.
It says 16mph
